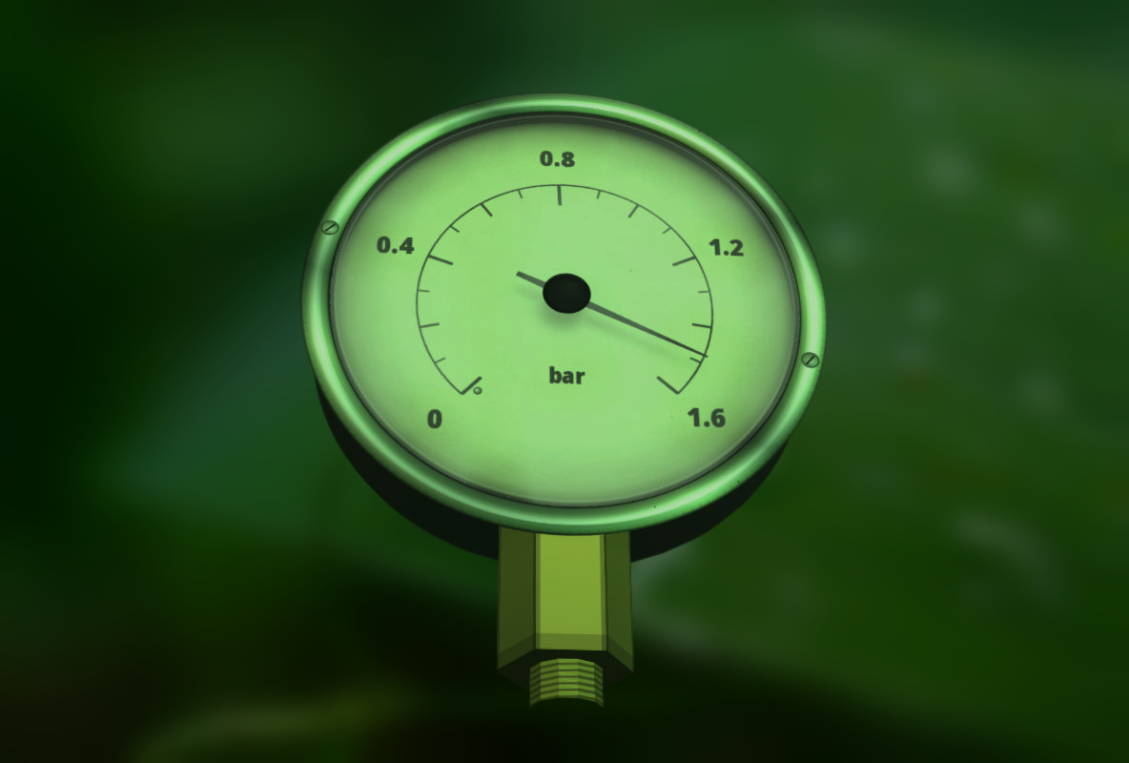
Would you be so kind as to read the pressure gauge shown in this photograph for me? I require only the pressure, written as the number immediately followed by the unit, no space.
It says 1.5bar
